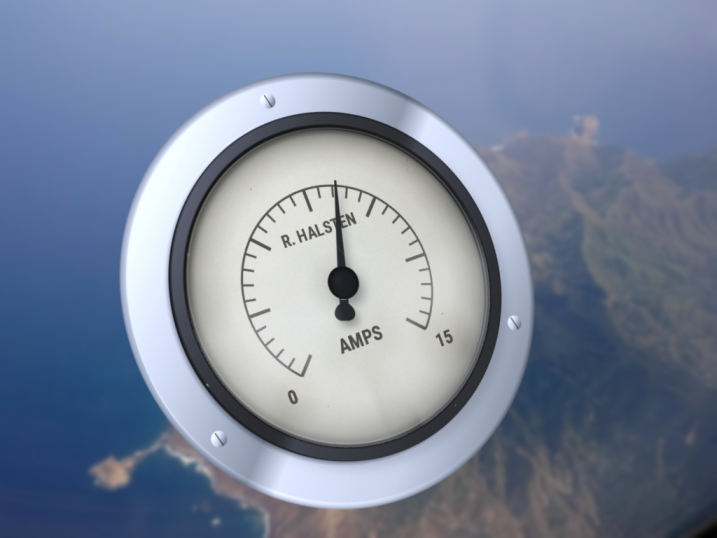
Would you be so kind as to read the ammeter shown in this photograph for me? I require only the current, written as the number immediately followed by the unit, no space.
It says 8.5A
